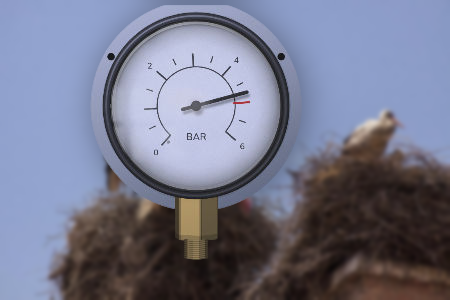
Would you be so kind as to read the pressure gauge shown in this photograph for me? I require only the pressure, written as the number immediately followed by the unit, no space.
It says 4.75bar
